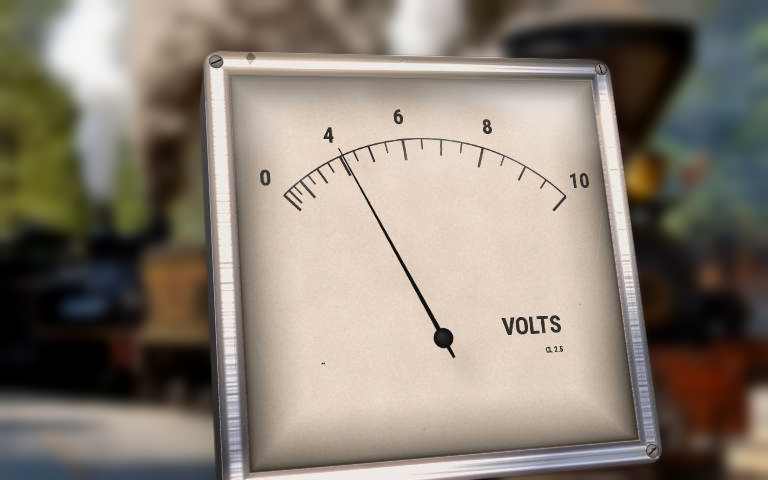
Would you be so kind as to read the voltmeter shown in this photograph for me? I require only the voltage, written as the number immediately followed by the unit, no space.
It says 4V
